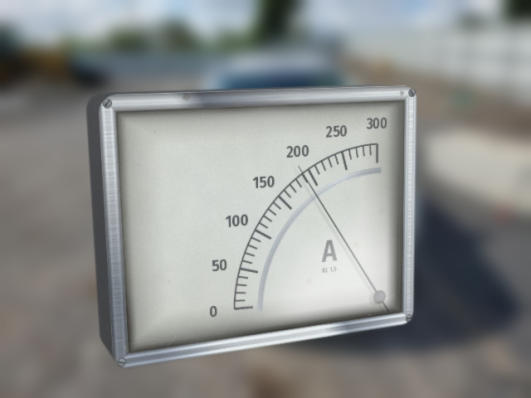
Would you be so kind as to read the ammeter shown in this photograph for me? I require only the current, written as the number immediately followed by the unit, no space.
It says 190A
